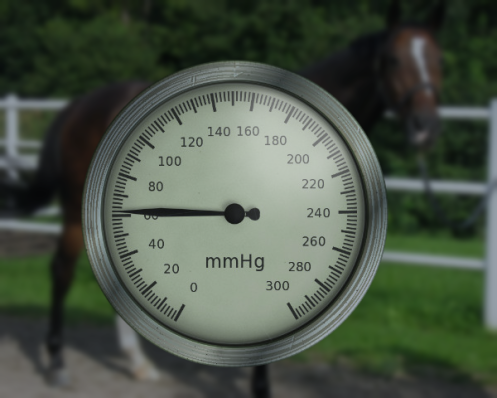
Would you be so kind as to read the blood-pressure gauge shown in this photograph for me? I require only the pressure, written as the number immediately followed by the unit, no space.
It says 62mmHg
